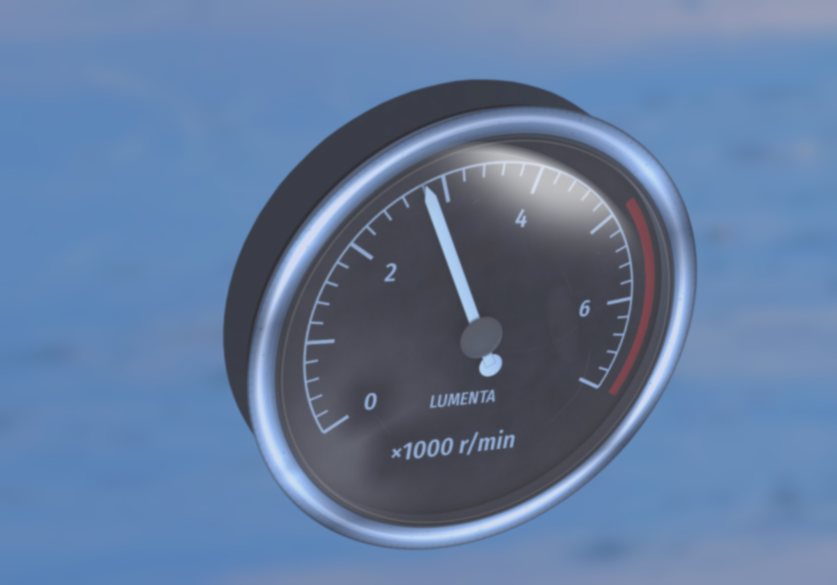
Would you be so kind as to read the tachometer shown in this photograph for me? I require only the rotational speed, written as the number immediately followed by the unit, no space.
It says 2800rpm
